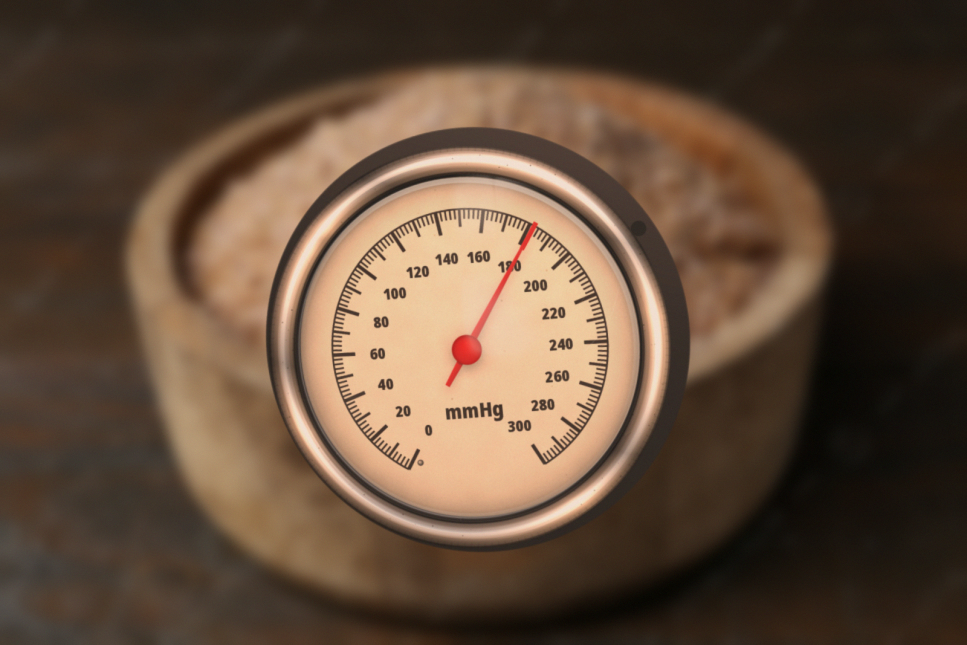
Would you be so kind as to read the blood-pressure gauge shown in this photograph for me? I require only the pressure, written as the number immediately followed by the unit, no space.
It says 182mmHg
